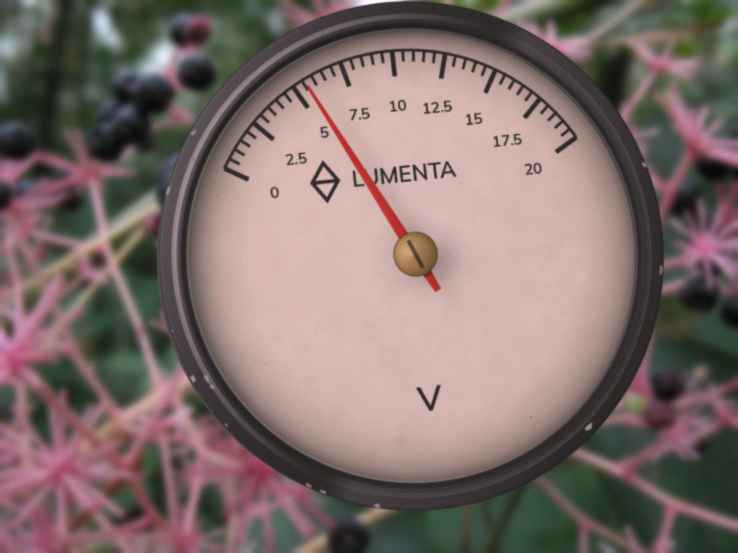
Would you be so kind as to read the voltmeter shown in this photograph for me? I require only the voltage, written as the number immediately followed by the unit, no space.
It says 5.5V
